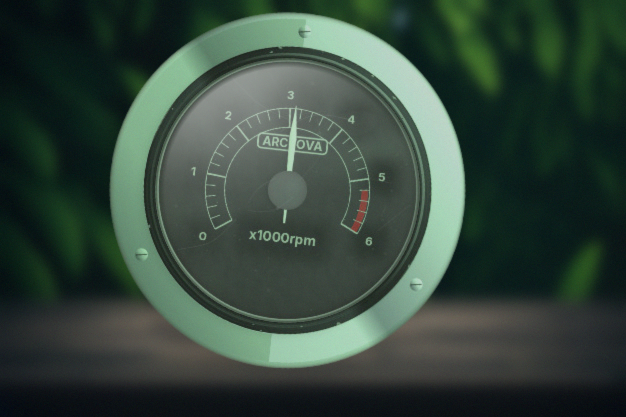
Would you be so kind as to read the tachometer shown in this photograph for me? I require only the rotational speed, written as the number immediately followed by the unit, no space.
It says 3100rpm
